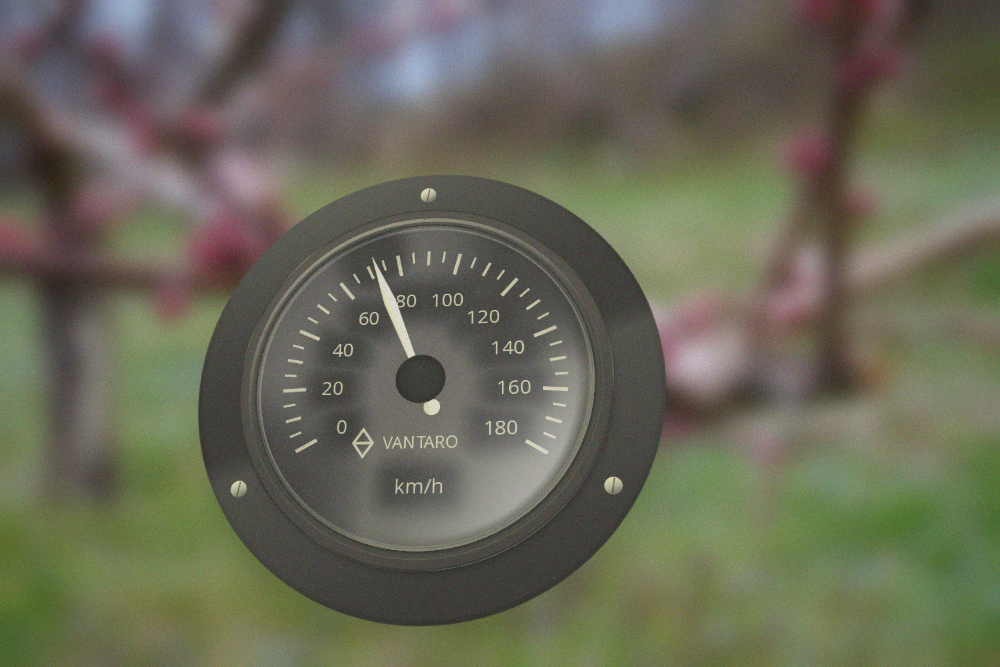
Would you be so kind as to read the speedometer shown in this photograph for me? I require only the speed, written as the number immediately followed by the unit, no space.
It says 72.5km/h
